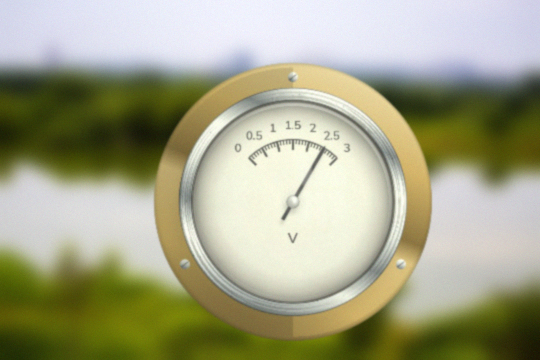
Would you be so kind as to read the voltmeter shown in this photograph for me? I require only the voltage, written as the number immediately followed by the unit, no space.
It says 2.5V
